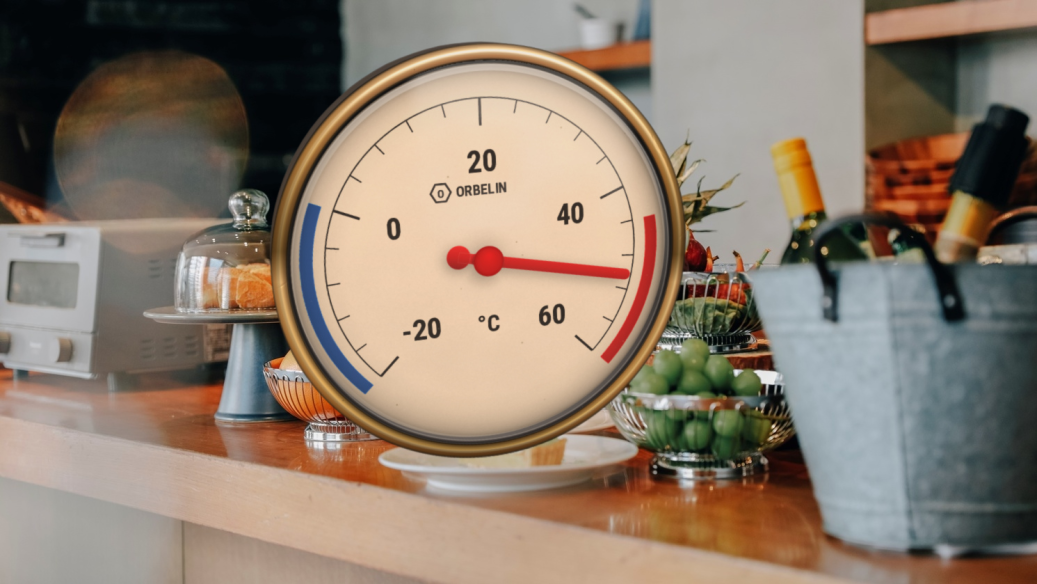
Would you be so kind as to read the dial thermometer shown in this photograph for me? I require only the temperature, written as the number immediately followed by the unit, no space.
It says 50°C
